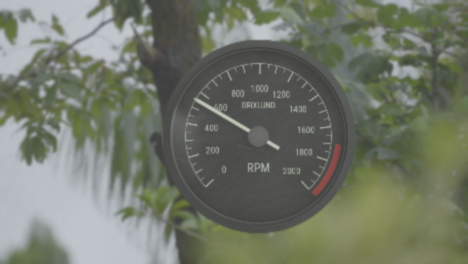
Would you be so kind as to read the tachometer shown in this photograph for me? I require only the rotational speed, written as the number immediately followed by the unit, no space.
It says 550rpm
